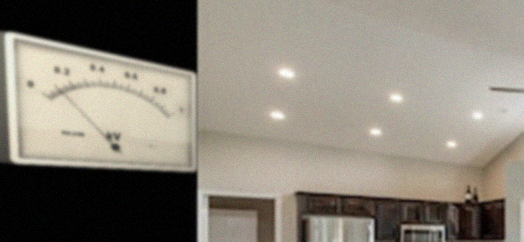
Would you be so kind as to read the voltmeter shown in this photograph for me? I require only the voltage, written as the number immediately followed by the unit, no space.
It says 0.1kV
